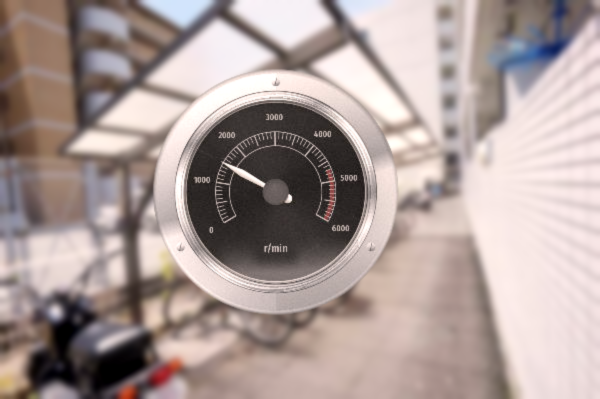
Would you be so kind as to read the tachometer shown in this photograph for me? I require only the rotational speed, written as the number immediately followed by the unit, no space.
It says 1500rpm
